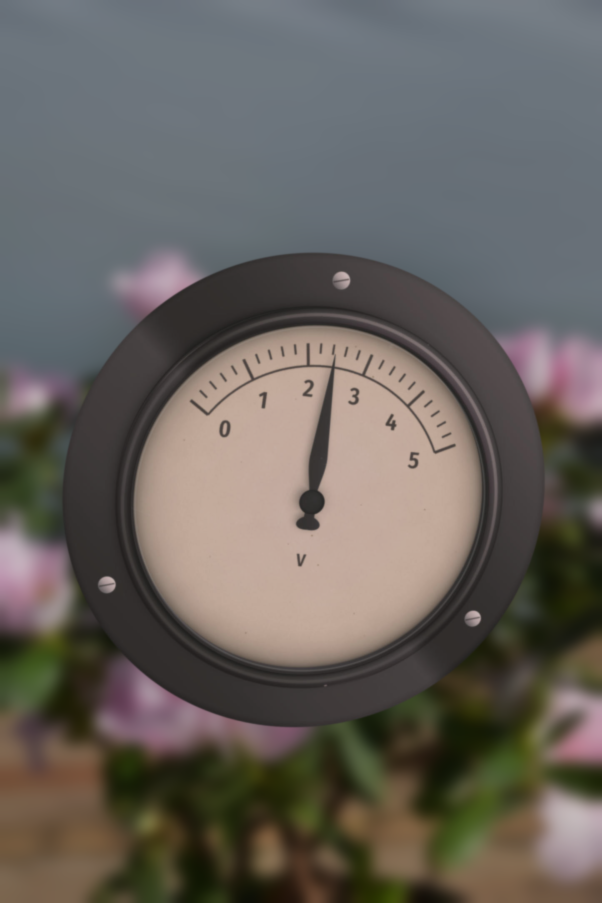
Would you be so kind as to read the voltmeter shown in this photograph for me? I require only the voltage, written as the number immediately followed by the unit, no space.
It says 2.4V
